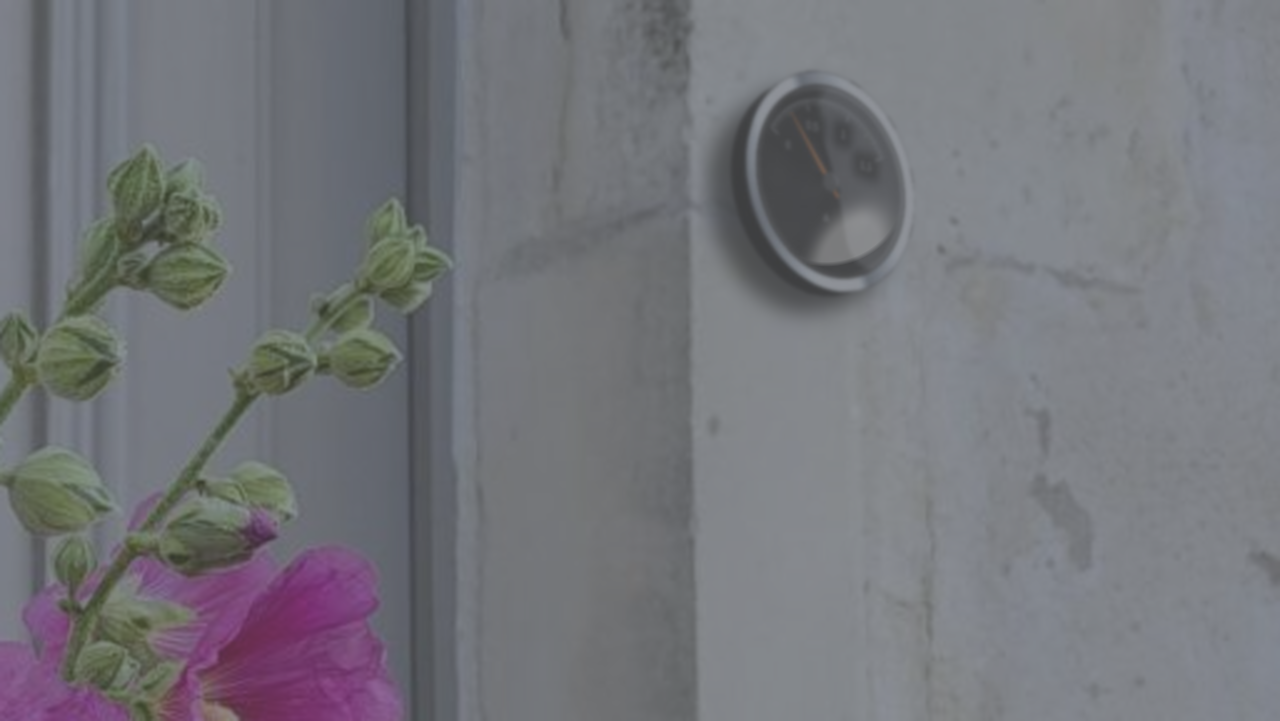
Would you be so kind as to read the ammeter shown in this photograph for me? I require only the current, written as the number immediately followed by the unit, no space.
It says 0.25A
